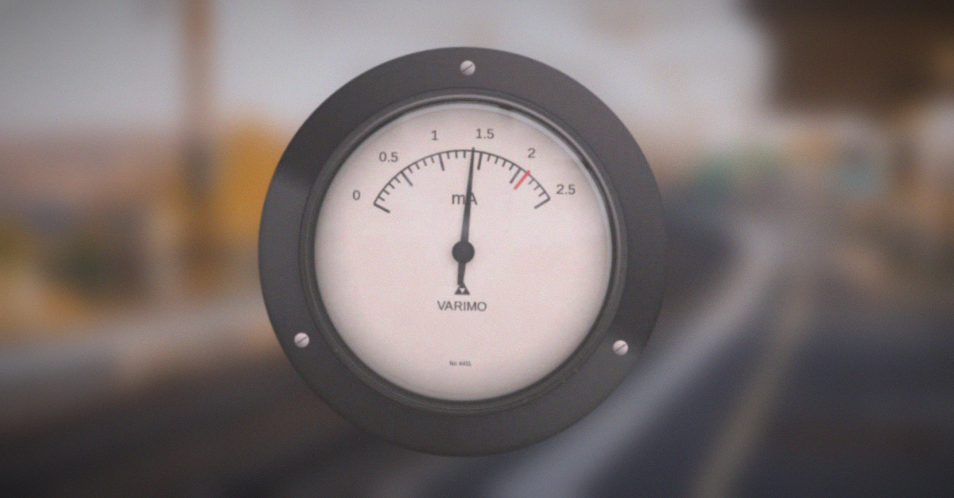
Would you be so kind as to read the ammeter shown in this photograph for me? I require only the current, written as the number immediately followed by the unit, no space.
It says 1.4mA
